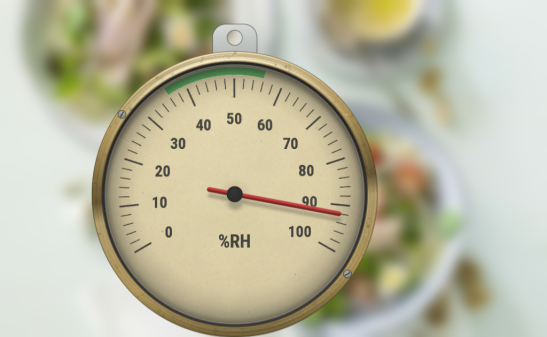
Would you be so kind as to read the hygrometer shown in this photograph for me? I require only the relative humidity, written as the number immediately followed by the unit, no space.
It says 92%
